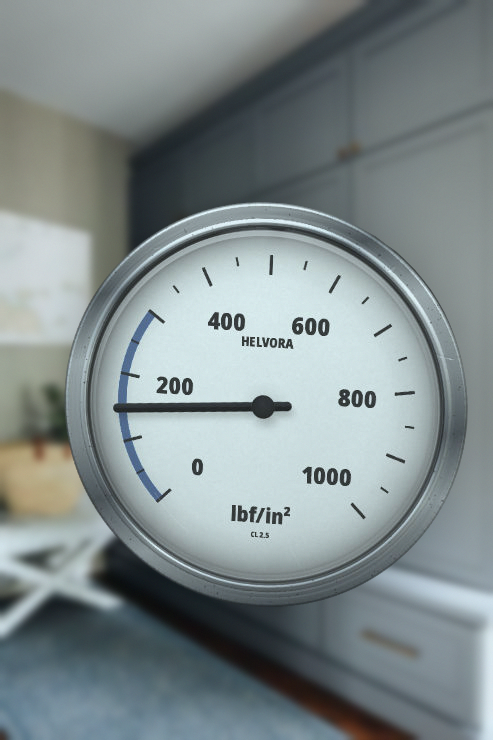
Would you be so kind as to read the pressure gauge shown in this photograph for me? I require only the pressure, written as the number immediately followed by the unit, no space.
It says 150psi
